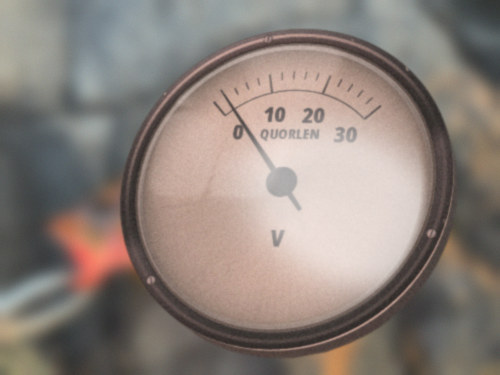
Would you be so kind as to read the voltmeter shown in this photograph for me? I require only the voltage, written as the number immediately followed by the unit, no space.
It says 2V
